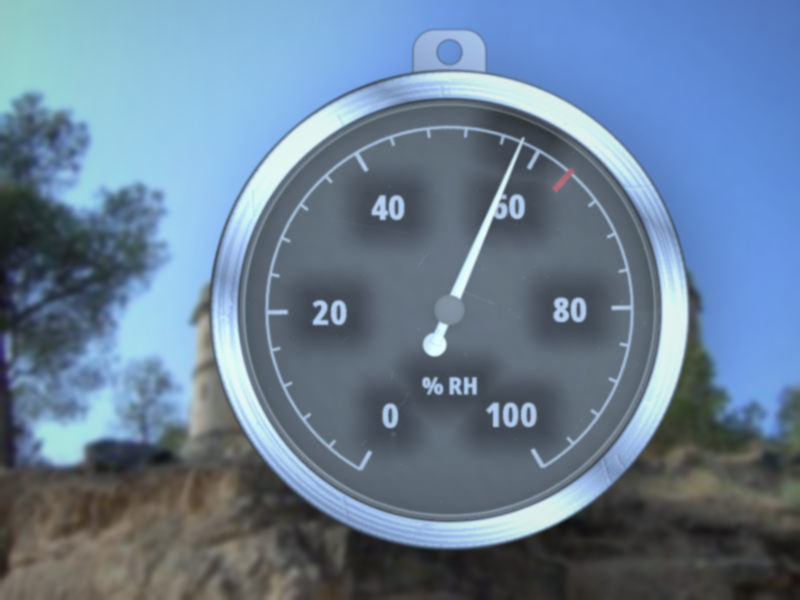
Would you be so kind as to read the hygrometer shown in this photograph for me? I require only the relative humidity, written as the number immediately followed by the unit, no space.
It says 58%
